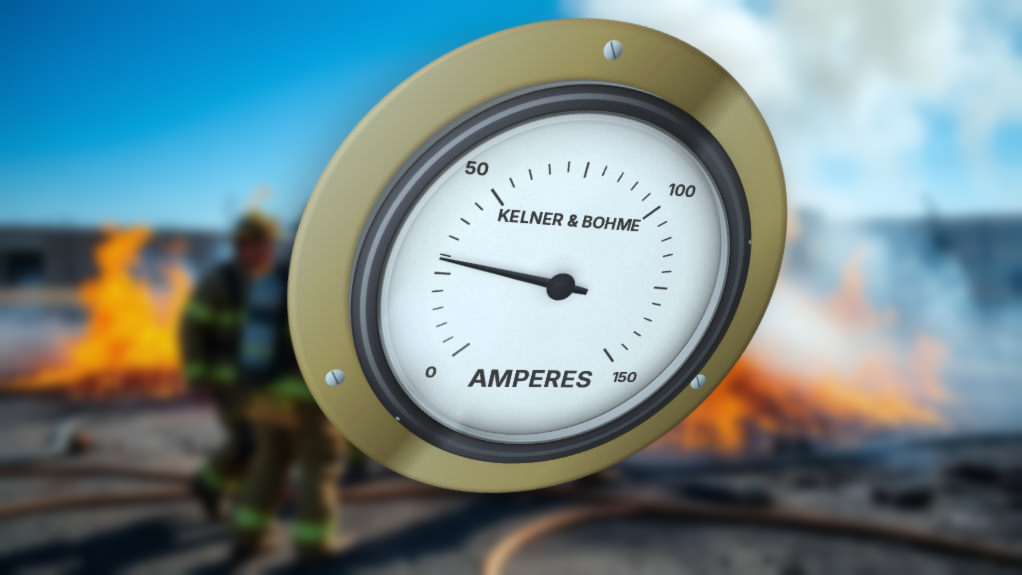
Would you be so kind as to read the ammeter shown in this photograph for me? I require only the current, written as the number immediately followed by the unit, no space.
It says 30A
